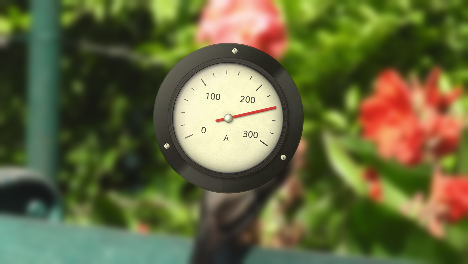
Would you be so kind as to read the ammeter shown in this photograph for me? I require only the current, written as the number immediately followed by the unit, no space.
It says 240A
